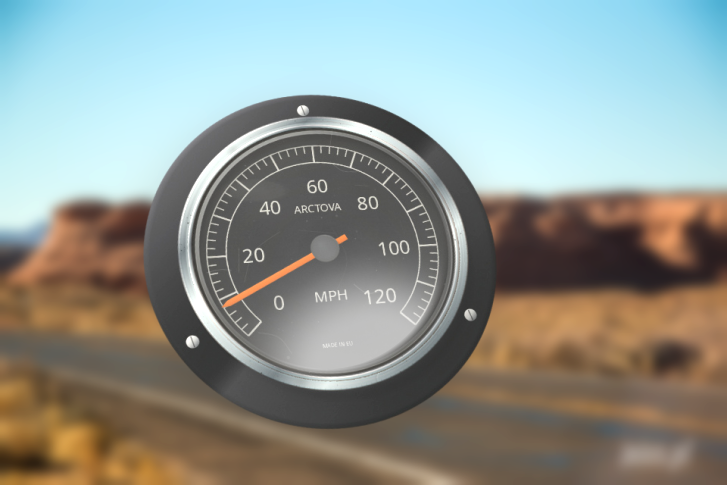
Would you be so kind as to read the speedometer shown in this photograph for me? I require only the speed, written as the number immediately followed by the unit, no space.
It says 8mph
